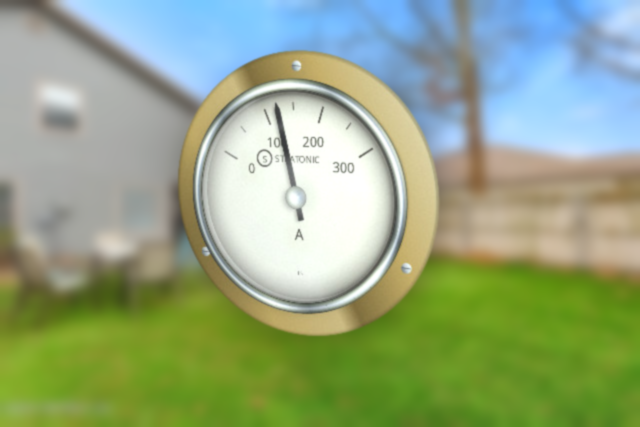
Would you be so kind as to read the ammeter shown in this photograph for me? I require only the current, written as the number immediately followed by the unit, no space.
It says 125A
